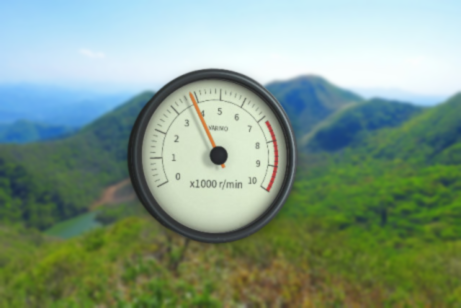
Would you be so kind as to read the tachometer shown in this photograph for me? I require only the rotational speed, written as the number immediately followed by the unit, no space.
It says 3800rpm
